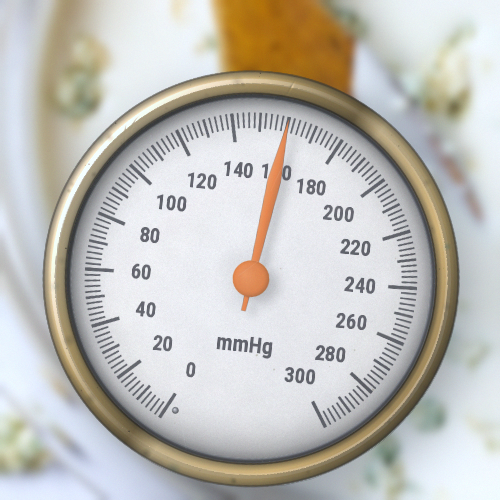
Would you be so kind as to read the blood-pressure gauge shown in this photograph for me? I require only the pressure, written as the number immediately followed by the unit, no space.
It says 160mmHg
